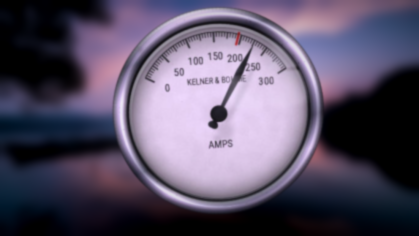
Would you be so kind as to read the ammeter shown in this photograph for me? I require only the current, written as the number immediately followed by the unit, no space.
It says 225A
